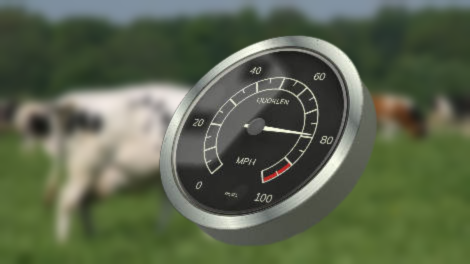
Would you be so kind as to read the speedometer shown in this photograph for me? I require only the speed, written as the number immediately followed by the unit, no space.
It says 80mph
